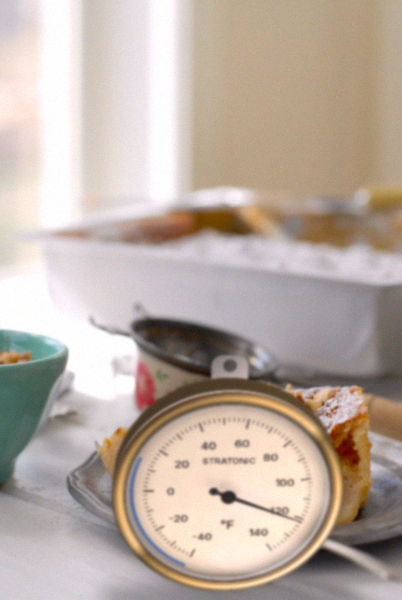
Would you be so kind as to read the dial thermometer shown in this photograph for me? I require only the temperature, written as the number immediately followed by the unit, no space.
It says 120°F
